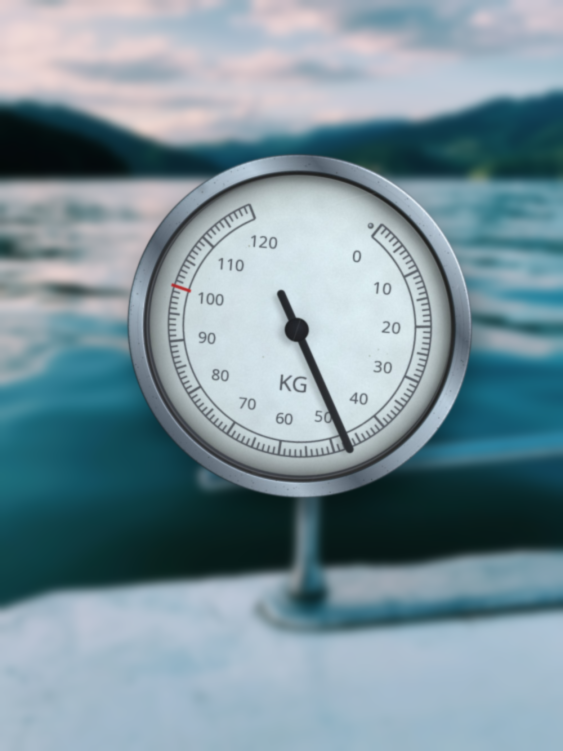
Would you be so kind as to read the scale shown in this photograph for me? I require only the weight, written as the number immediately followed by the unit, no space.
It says 47kg
